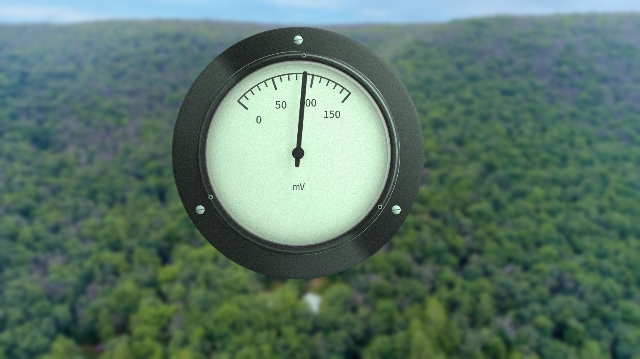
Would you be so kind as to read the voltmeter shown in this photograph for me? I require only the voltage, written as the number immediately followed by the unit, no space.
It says 90mV
